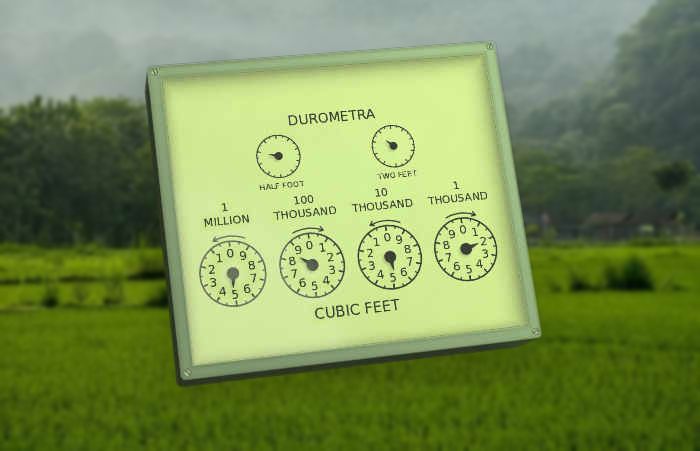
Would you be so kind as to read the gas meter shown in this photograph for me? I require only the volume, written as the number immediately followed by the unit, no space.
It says 485200ft³
